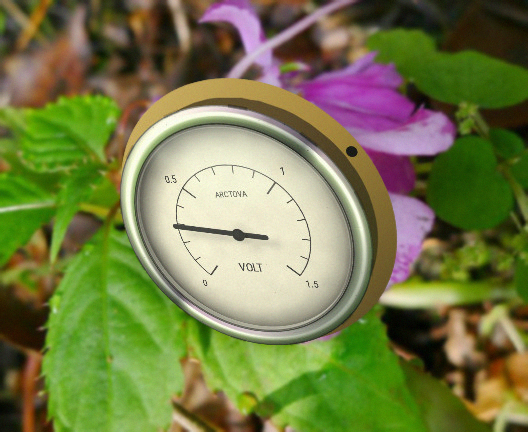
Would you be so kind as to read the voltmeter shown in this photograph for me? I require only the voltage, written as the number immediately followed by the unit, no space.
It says 0.3V
